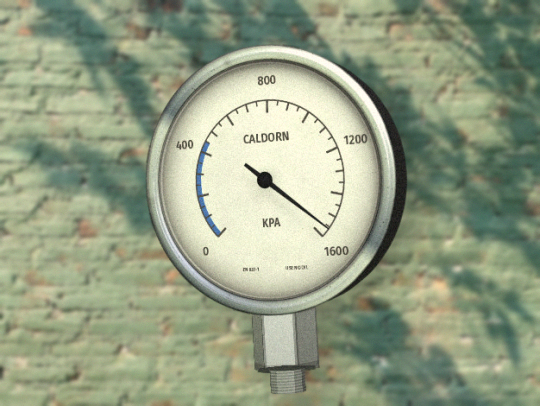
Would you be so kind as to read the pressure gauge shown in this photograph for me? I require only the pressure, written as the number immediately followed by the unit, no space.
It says 1550kPa
